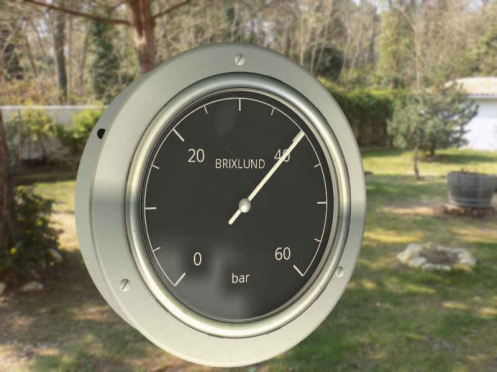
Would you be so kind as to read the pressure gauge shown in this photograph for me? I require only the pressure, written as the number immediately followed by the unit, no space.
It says 40bar
